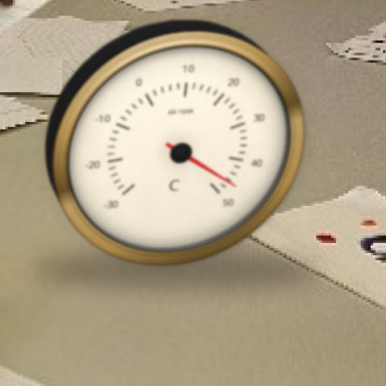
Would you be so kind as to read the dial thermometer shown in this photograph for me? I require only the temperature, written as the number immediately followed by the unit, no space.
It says 46°C
